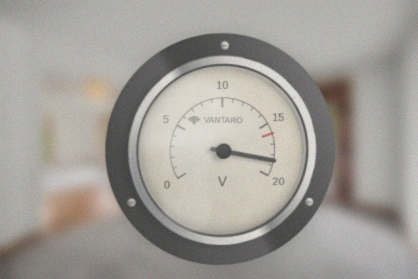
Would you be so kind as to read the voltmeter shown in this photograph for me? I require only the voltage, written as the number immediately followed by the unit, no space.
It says 18.5V
